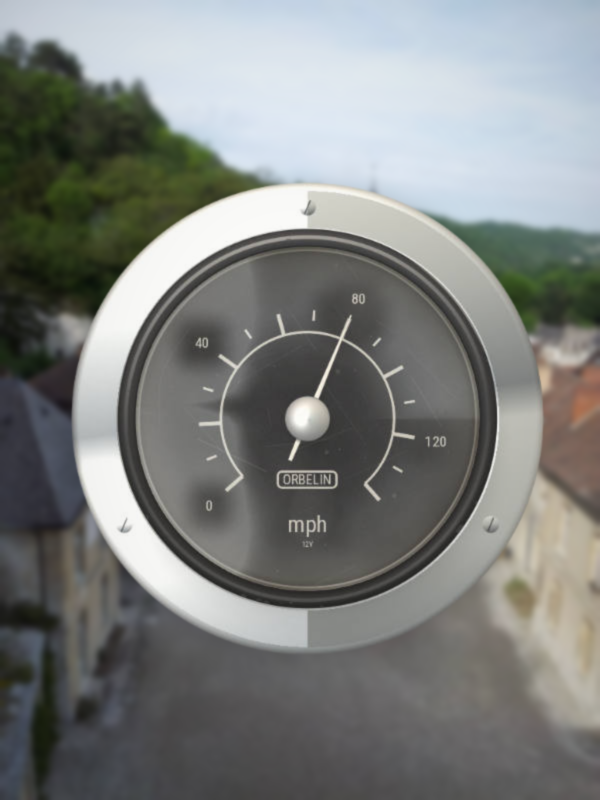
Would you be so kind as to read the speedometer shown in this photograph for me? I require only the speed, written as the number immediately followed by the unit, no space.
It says 80mph
